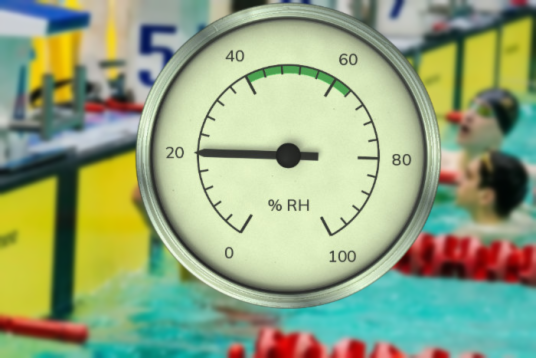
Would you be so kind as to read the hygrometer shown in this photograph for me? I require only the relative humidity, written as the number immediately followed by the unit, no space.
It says 20%
